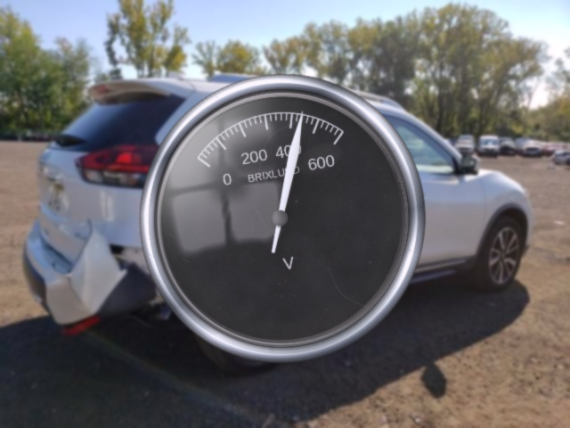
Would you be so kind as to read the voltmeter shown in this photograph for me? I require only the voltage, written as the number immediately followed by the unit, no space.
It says 440V
